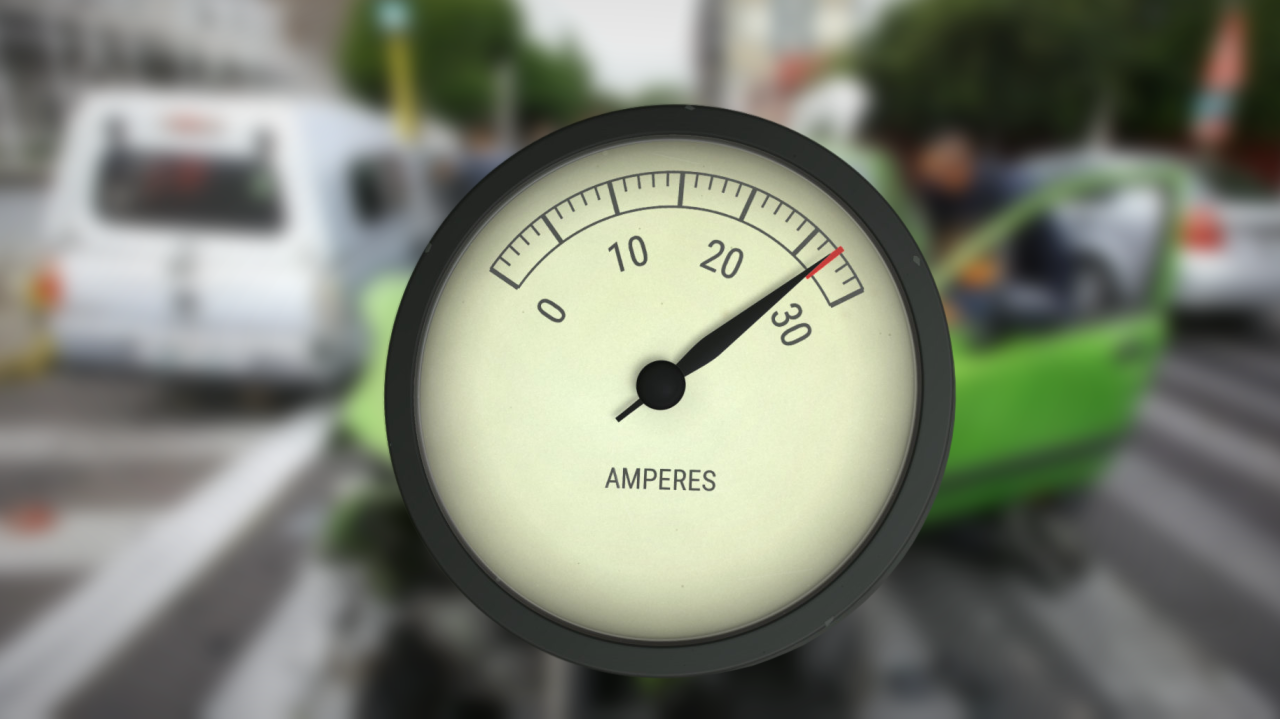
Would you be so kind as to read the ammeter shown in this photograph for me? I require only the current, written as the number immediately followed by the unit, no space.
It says 27A
